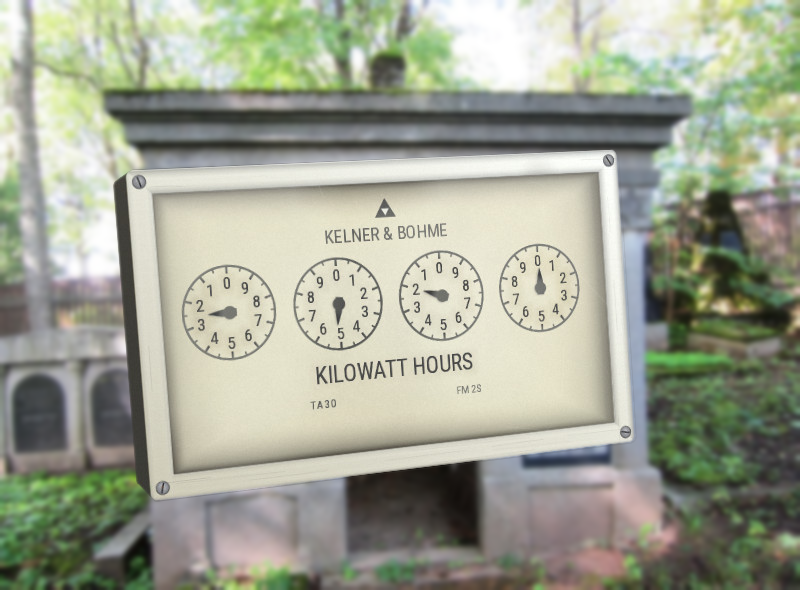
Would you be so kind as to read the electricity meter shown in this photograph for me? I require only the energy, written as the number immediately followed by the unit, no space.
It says 2520kWh
